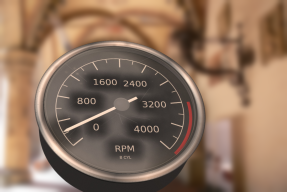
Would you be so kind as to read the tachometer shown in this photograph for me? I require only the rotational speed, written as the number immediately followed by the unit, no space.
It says 200rpm
